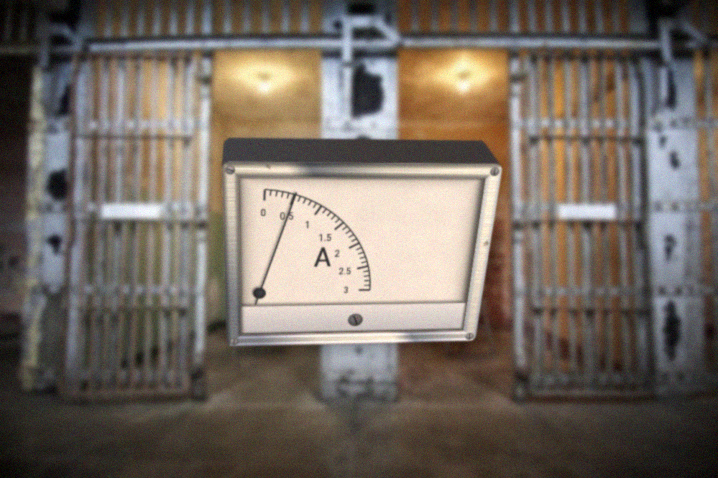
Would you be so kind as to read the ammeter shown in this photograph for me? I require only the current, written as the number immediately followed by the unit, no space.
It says 0.5A
